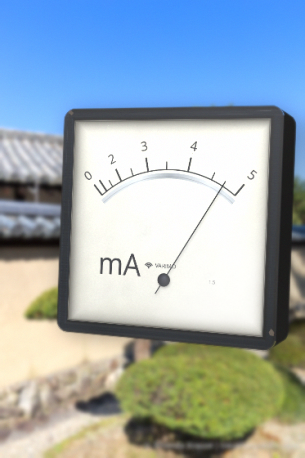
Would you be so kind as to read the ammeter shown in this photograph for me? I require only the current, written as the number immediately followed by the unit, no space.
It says 4.75mA
